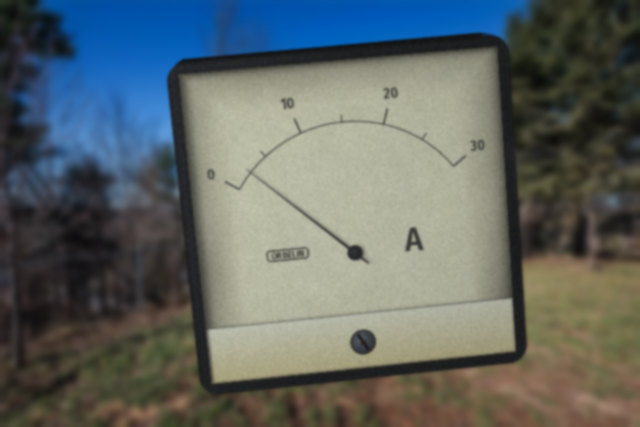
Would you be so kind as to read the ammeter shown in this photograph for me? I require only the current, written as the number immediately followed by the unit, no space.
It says 2.5A
